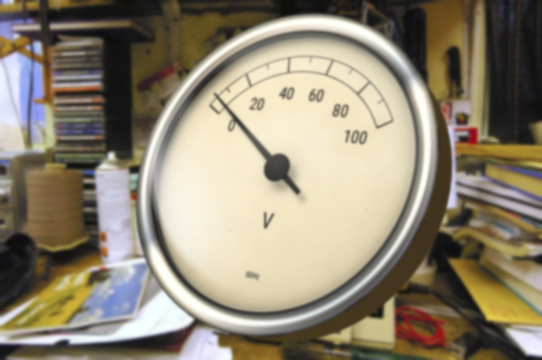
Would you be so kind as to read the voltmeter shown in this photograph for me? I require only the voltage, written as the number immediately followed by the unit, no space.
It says 5V
